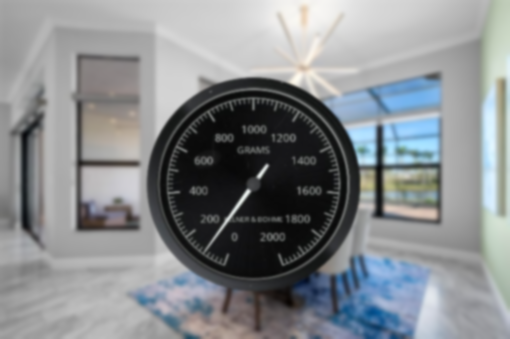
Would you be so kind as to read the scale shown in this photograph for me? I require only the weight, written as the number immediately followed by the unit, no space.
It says 100g
